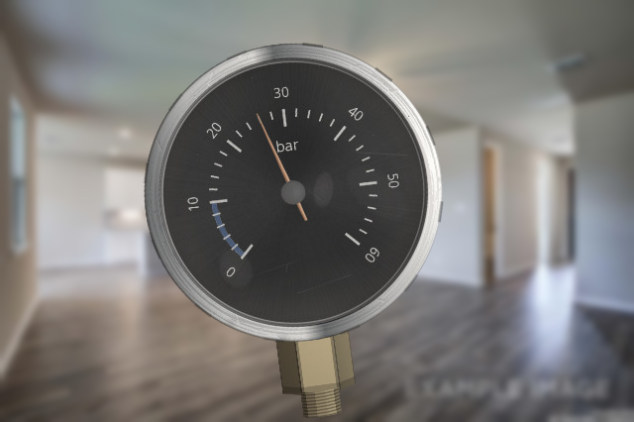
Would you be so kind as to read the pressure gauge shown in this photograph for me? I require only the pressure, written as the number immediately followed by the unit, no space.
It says 26bar
